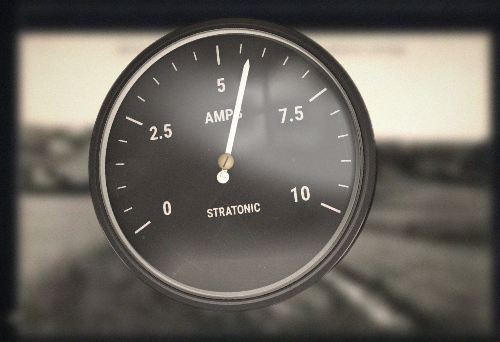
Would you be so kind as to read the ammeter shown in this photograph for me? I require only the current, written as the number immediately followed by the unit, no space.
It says 5.75A
